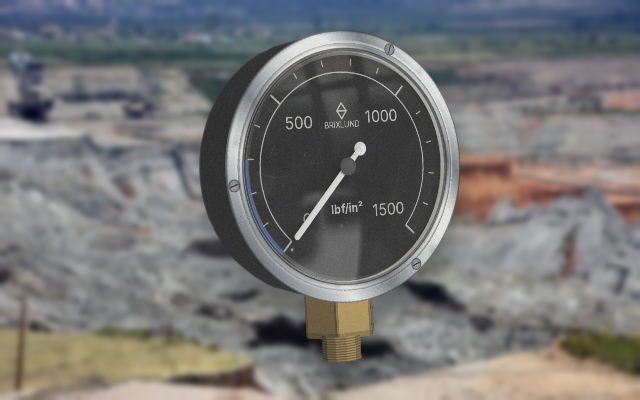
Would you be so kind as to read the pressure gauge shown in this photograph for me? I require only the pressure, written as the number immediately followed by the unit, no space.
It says 0psi
